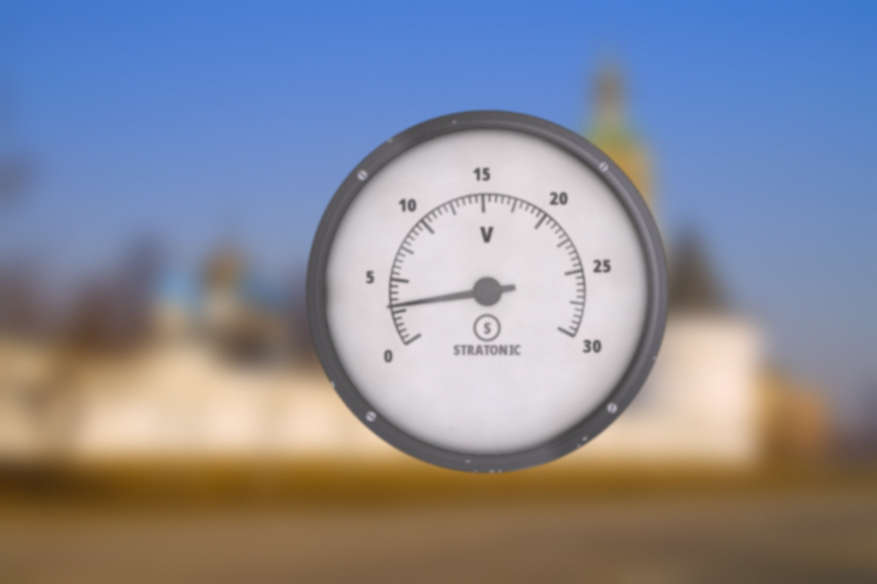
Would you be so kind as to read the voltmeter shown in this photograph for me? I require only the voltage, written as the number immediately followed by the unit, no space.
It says 3V
